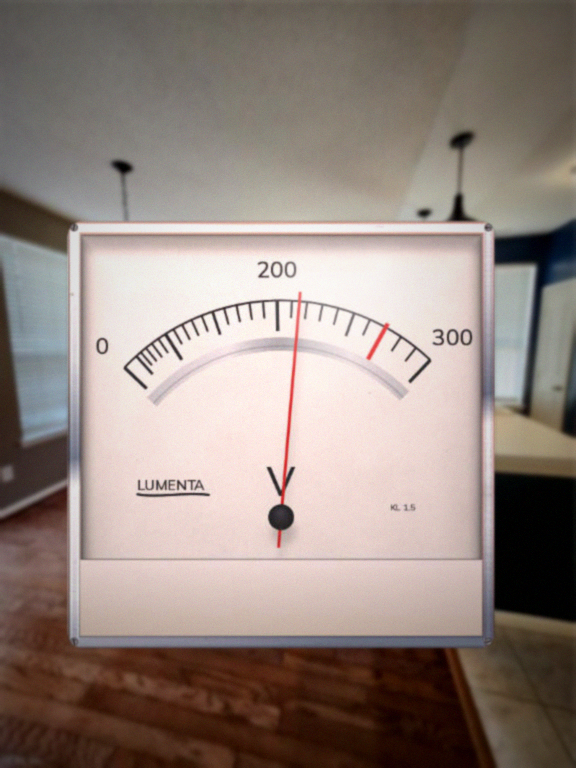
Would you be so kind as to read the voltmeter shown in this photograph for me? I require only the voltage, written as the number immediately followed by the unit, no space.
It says 215V
